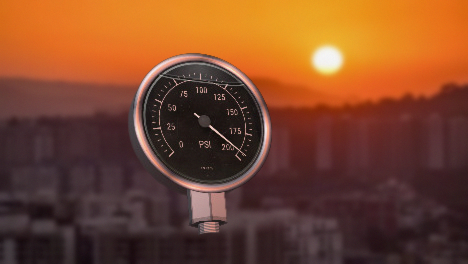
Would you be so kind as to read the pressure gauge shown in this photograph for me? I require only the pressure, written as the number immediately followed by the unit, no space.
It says 195psi
